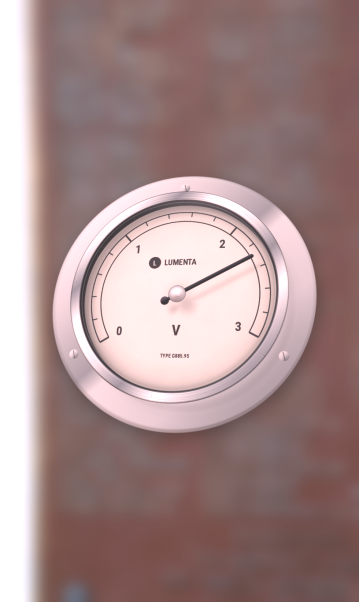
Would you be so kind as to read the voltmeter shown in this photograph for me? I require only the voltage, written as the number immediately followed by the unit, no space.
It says 2.3V
